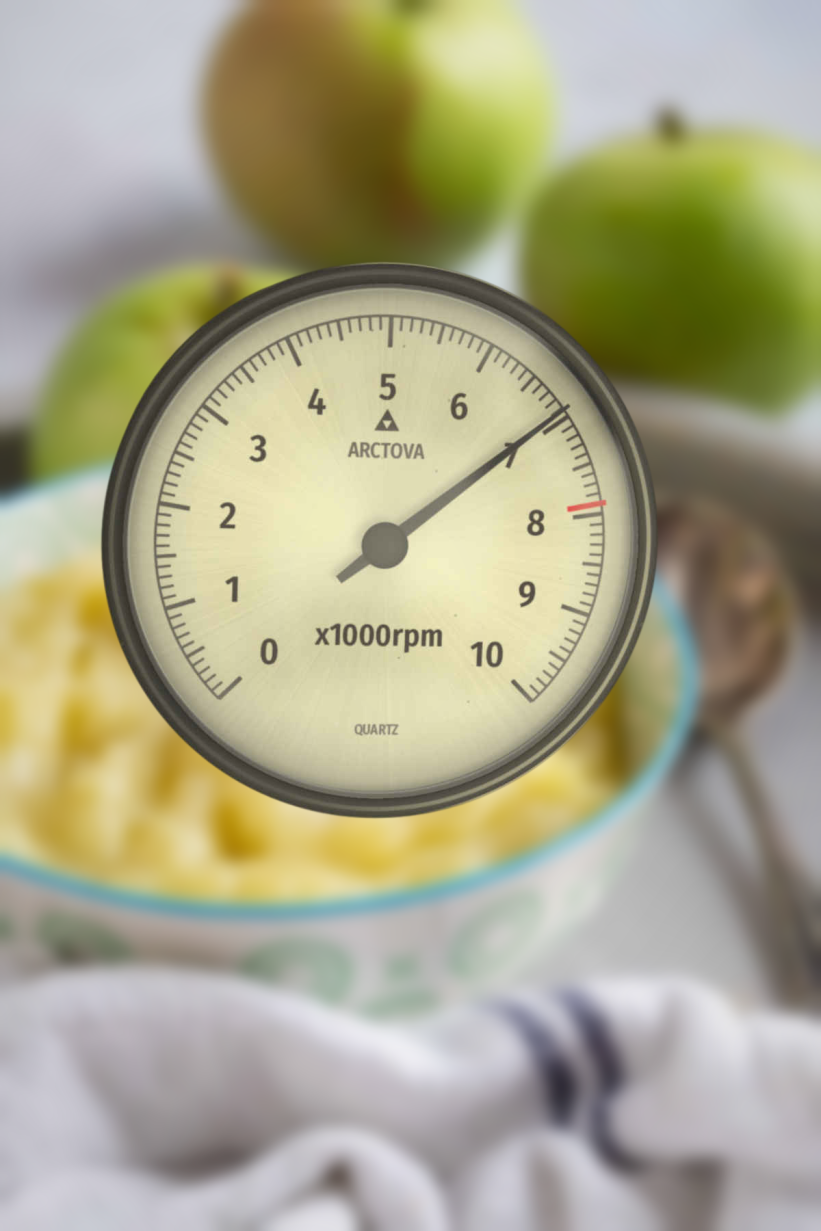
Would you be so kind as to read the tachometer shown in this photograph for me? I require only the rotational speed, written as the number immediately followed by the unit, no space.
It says 6900rpm
